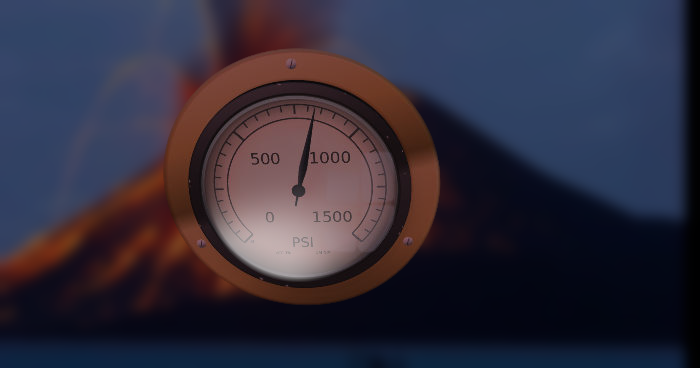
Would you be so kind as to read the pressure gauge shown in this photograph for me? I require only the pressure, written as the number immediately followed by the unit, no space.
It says 825psi
